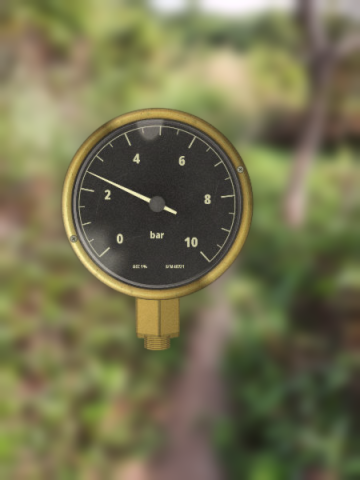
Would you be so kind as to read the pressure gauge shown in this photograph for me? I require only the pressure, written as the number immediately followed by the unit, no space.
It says 2.5bar
